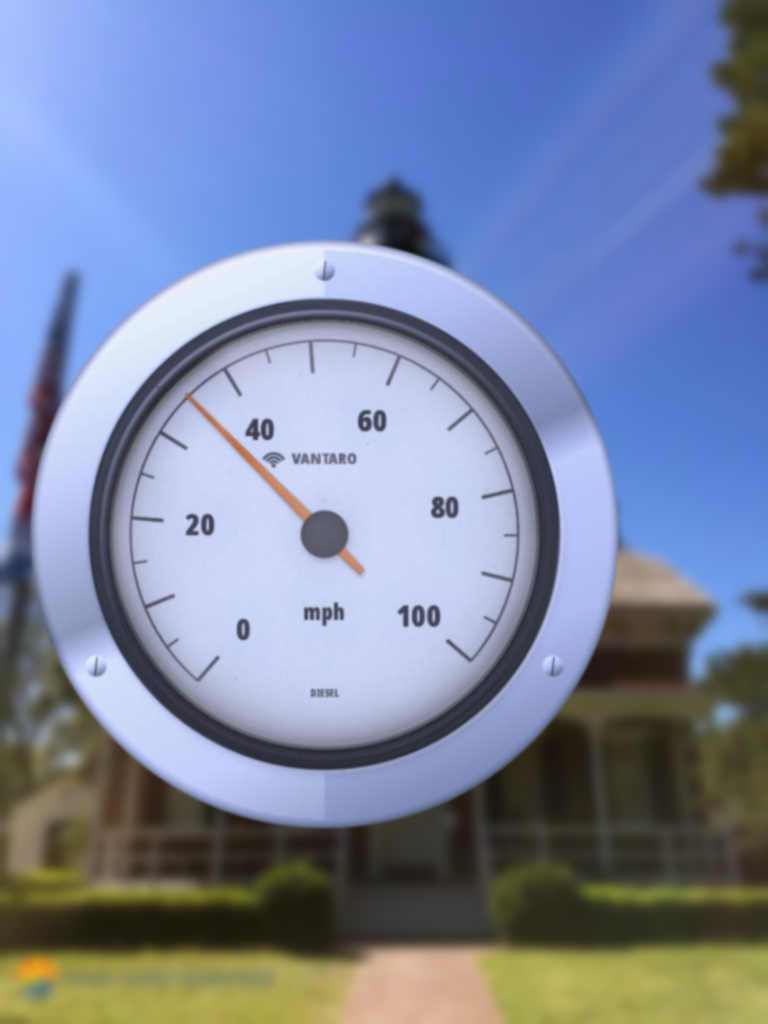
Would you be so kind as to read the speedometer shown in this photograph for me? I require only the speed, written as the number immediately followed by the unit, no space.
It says 35mph
